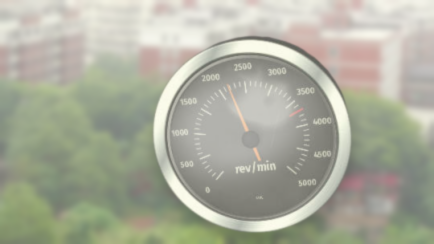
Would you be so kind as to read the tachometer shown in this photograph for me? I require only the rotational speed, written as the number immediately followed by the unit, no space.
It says 2200rpm
